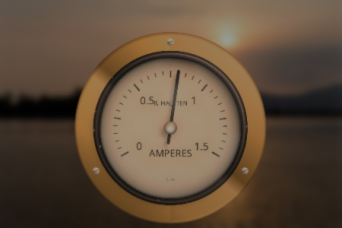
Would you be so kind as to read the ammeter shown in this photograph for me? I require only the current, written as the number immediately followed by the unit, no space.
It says 0.8A
